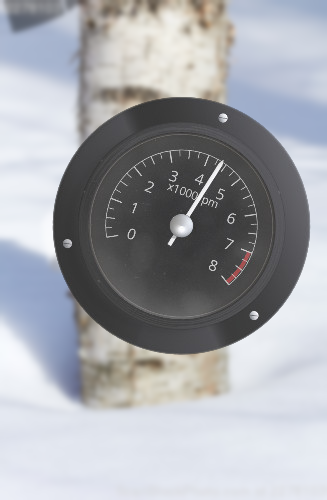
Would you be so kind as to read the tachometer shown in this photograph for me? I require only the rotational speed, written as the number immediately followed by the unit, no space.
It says 4375rpm
